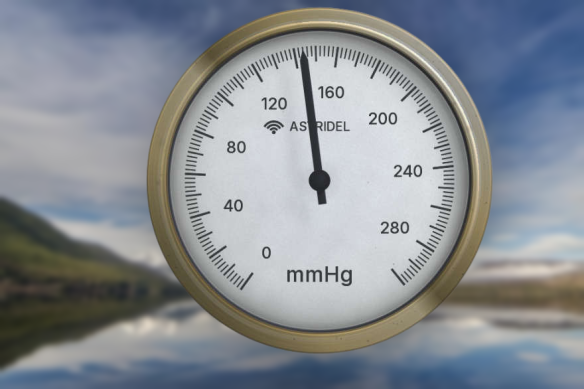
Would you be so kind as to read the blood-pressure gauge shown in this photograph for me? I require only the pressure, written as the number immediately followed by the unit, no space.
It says 144mmHg
